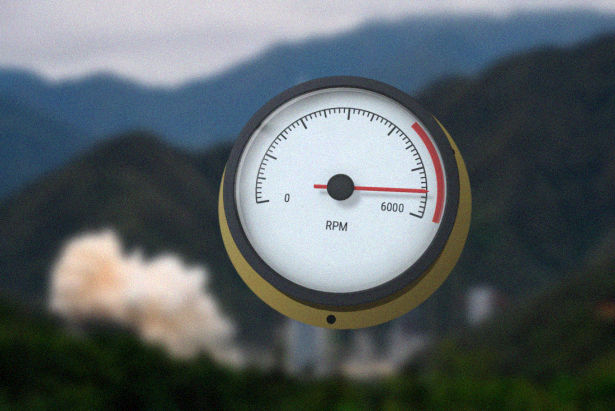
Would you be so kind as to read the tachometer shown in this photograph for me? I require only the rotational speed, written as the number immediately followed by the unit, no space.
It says 5500rpm
